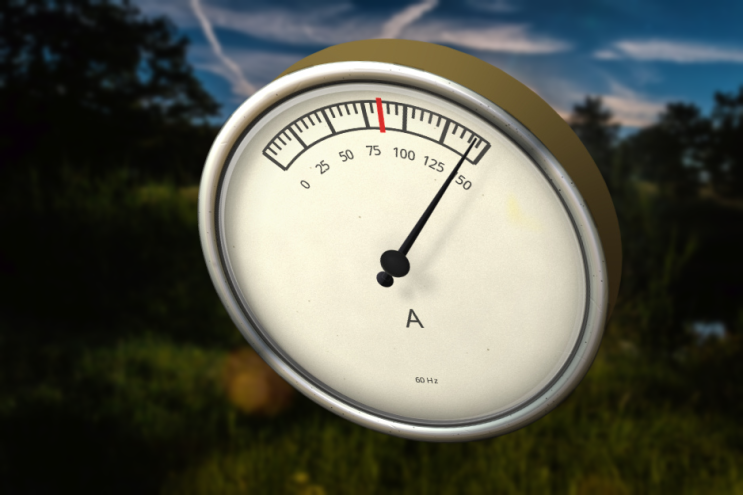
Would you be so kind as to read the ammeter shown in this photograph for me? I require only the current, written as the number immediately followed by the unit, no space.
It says 142.5A
